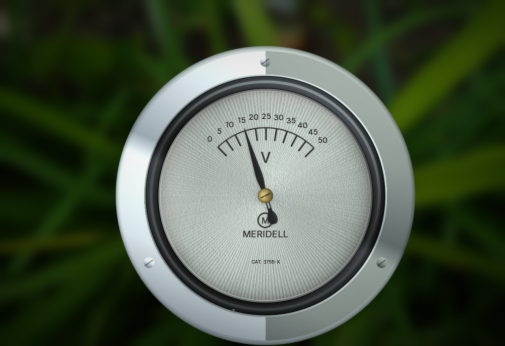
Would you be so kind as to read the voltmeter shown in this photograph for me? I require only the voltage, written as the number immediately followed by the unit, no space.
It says 15V
